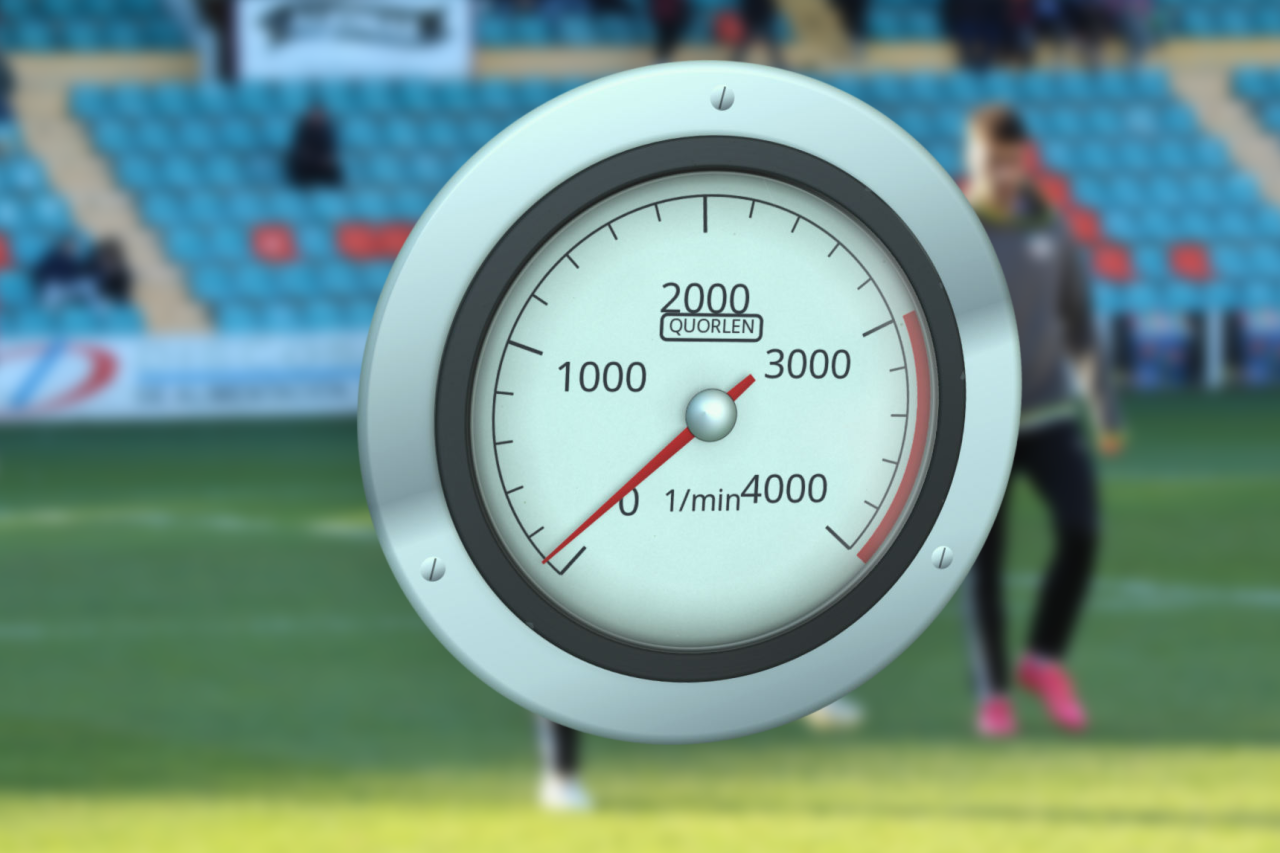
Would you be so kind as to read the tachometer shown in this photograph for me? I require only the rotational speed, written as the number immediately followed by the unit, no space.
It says 100rpm
